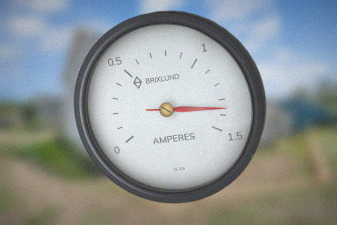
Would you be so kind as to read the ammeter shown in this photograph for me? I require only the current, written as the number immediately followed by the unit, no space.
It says 1.35A
